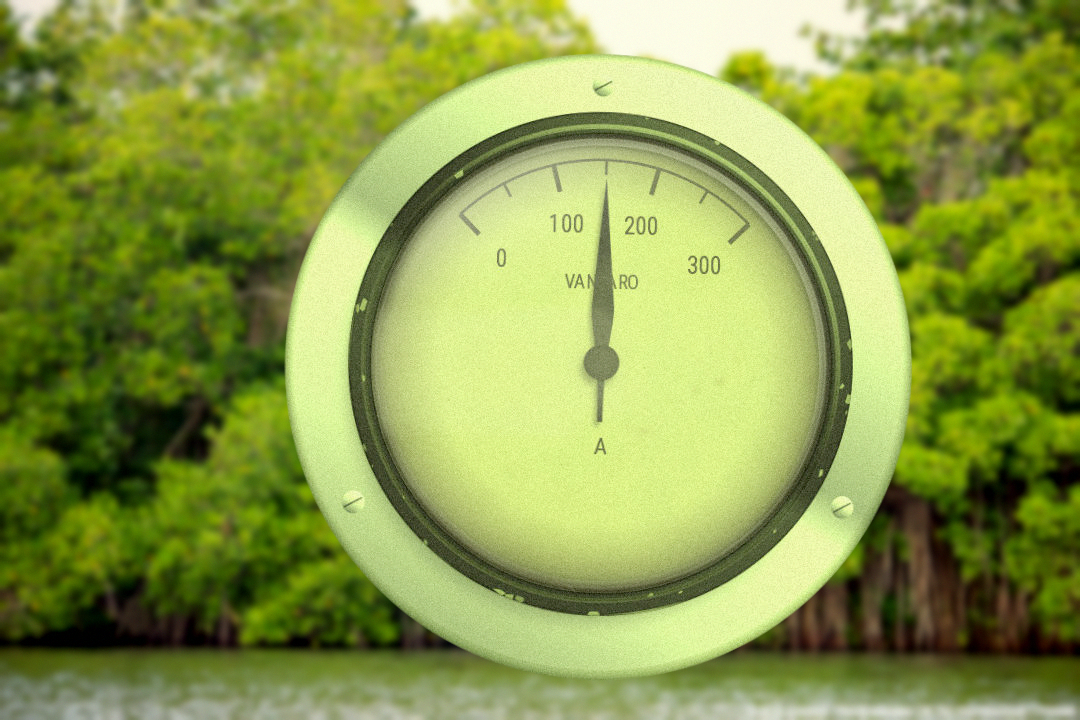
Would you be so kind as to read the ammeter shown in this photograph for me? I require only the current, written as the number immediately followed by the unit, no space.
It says 150A
